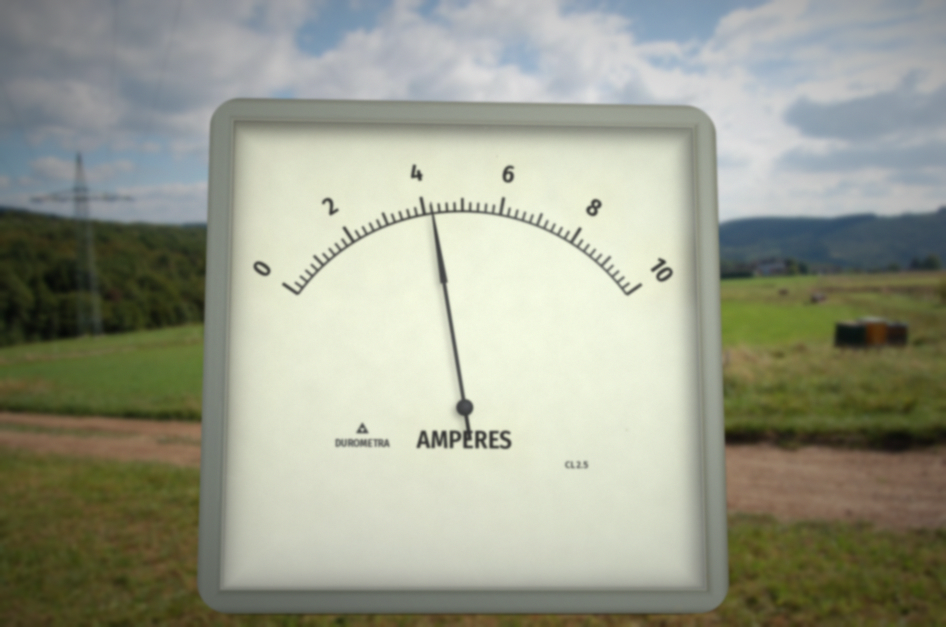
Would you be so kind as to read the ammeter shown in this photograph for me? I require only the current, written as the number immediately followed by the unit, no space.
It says 4.2A
